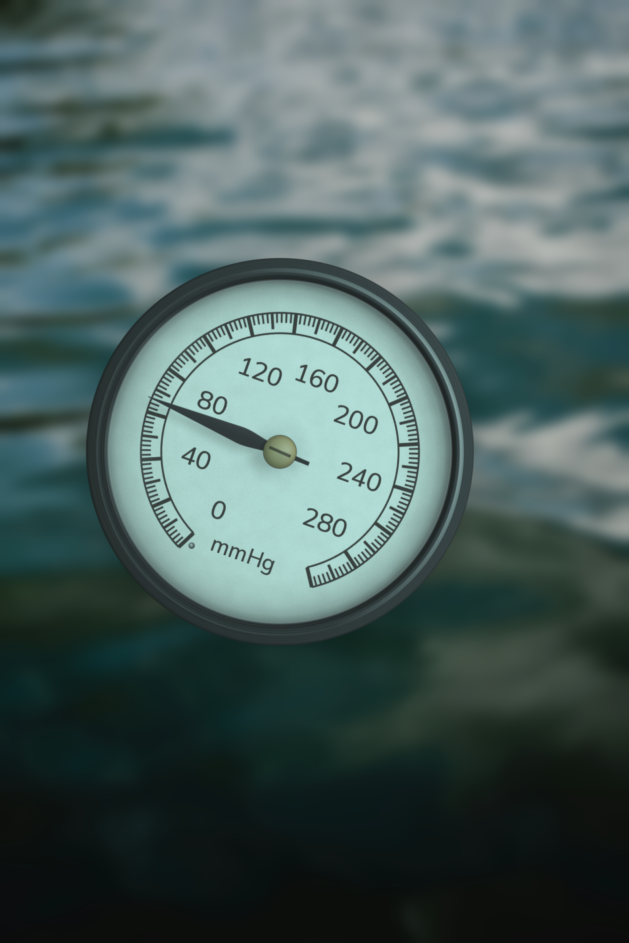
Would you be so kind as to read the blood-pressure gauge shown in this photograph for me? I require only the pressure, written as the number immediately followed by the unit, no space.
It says 66mmHg
